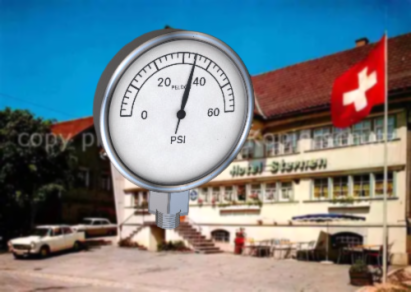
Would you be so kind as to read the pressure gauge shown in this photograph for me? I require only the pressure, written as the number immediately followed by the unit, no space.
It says 34psi
